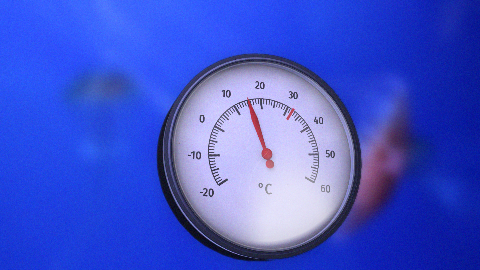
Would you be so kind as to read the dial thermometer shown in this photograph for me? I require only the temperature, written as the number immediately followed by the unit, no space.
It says 15°C
